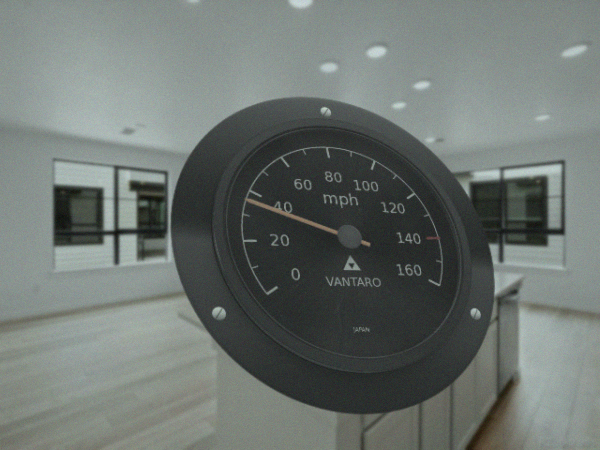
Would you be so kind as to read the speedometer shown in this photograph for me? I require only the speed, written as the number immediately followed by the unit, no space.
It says 35mph
